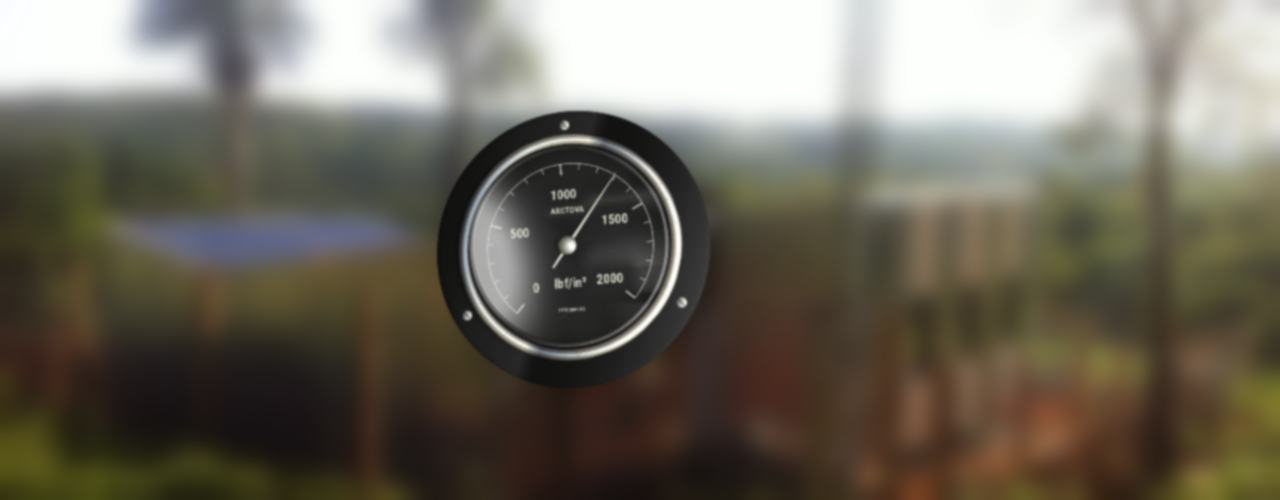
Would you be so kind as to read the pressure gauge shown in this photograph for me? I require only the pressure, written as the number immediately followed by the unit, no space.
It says 1300psi
